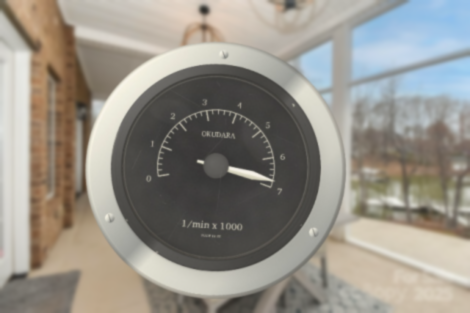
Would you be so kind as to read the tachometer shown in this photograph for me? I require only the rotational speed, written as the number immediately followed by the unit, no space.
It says 6800rpm
